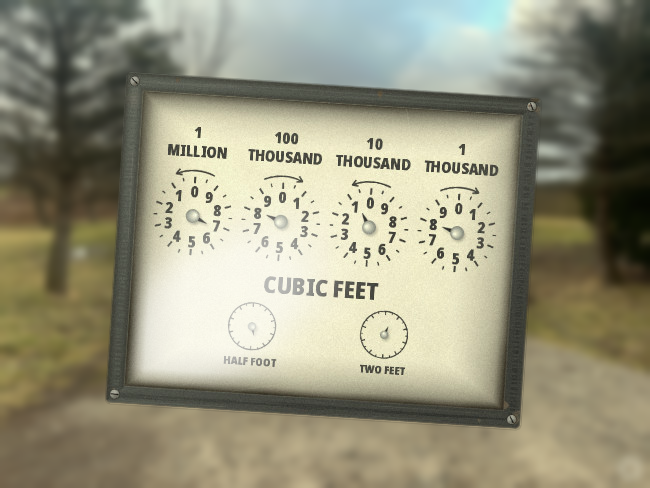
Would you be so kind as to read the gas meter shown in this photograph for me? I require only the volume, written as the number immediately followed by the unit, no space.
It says 680800ft³
